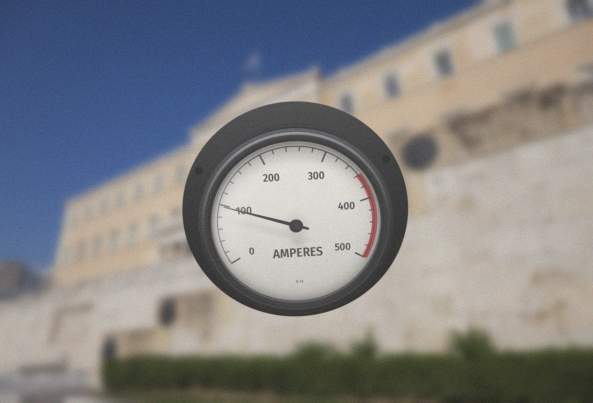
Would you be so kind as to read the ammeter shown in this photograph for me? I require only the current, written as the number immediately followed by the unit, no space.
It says 100A
